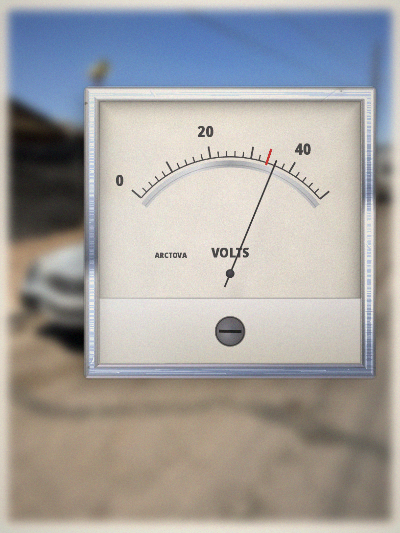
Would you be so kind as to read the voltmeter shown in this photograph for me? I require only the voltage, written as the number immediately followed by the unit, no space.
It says 36V
